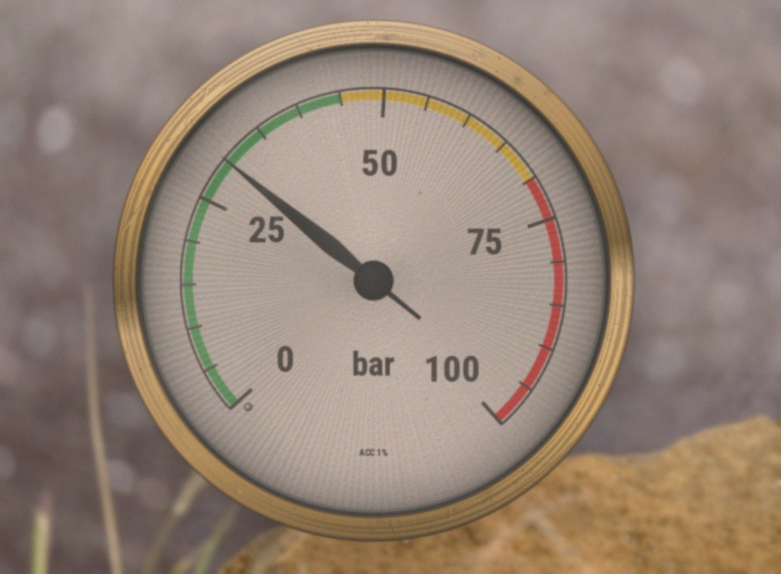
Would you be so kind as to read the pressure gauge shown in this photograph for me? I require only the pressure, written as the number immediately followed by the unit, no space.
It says 30bar
